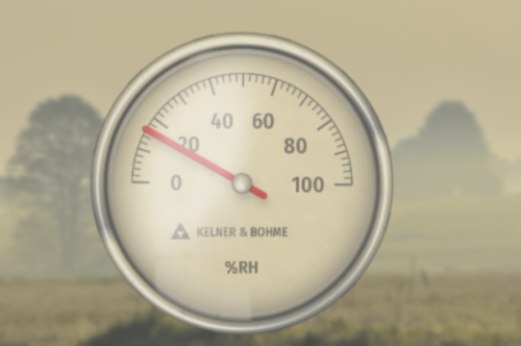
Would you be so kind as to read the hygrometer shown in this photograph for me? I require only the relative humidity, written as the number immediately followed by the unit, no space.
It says 16%
